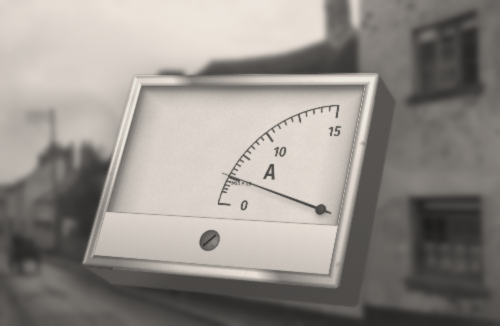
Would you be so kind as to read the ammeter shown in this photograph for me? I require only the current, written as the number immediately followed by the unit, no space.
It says 5A
